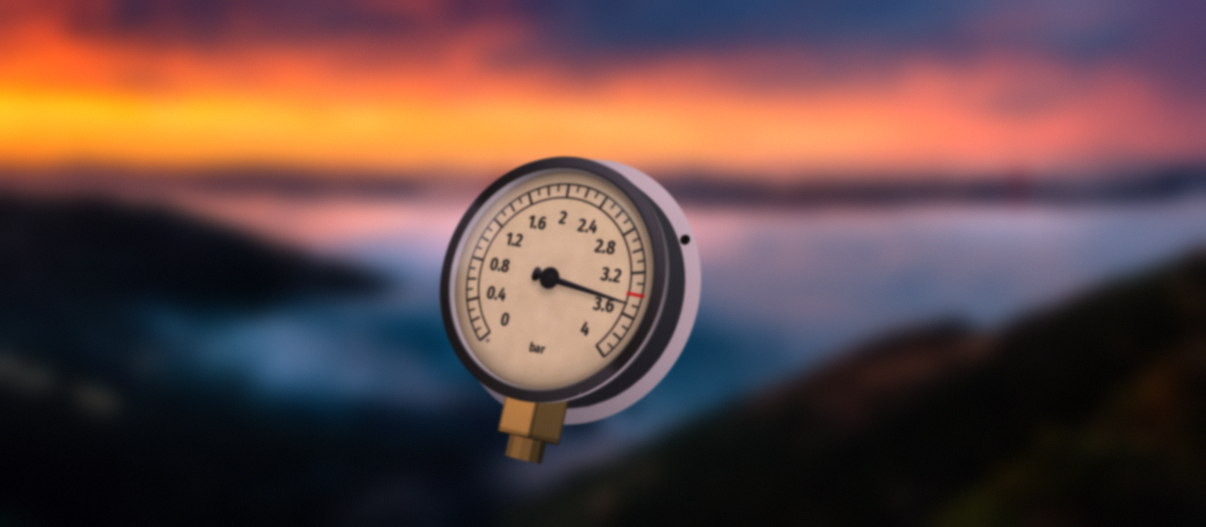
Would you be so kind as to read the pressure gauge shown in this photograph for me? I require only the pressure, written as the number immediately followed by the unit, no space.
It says 3.5bar
